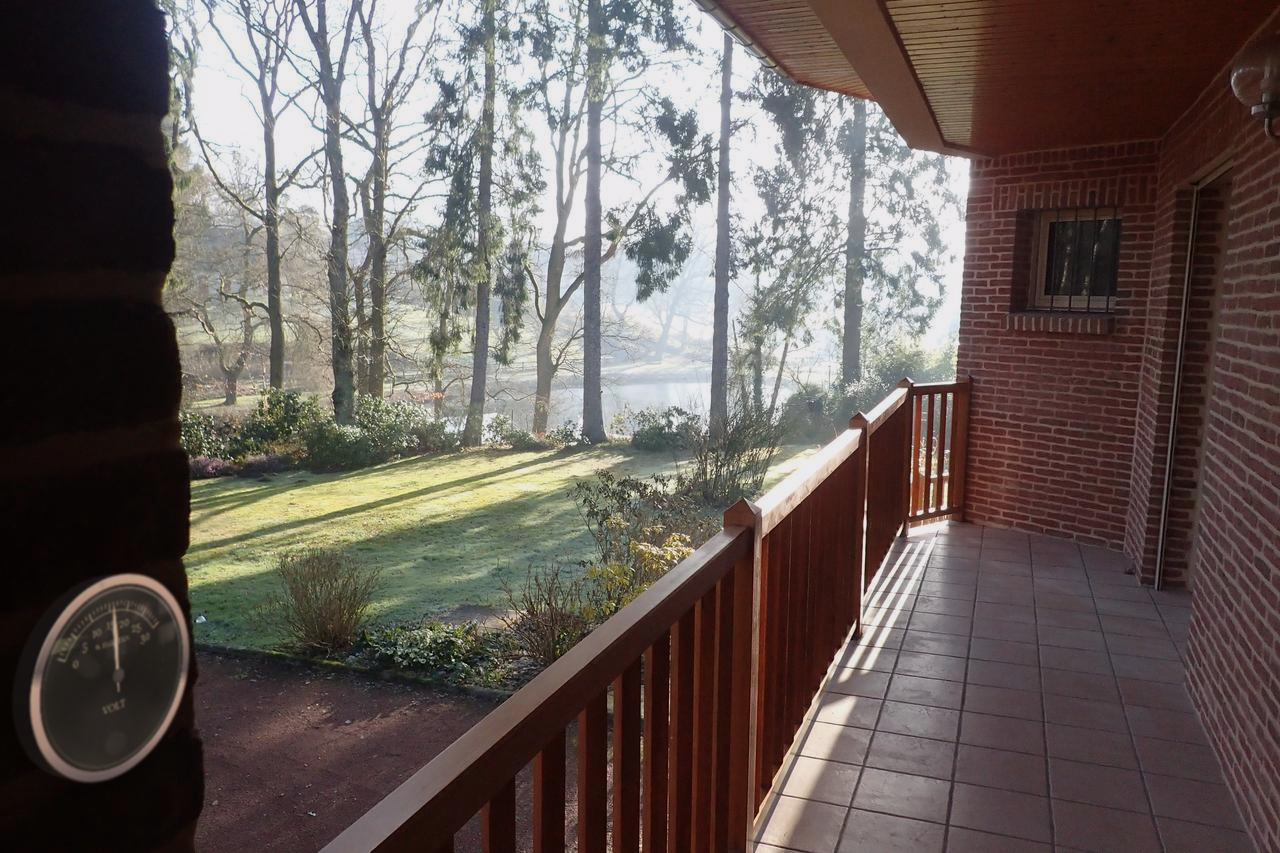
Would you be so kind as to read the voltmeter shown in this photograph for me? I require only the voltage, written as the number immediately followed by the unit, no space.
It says 15V
